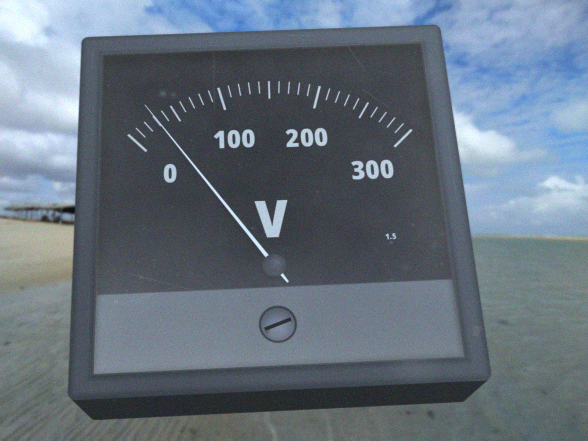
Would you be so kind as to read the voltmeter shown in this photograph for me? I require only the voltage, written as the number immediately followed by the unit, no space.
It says 30V
